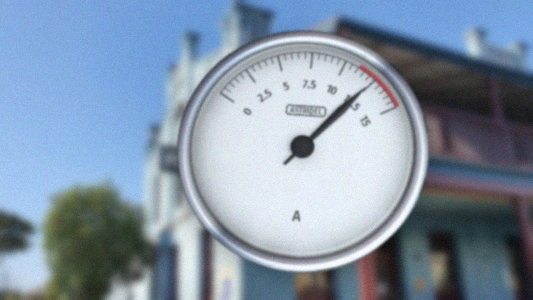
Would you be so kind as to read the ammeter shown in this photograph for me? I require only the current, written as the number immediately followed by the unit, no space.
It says 12.5A
